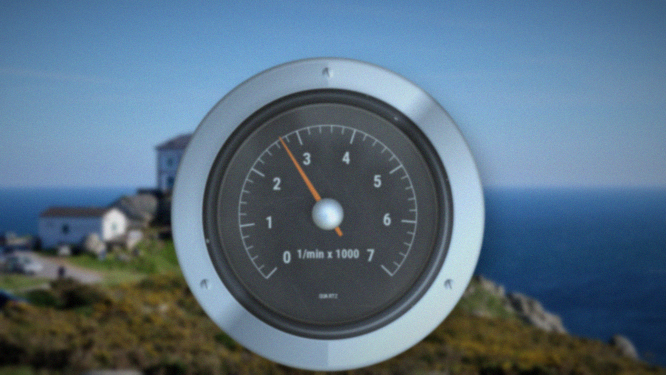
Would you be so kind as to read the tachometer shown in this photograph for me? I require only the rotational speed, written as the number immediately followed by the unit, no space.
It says 2700rpm
